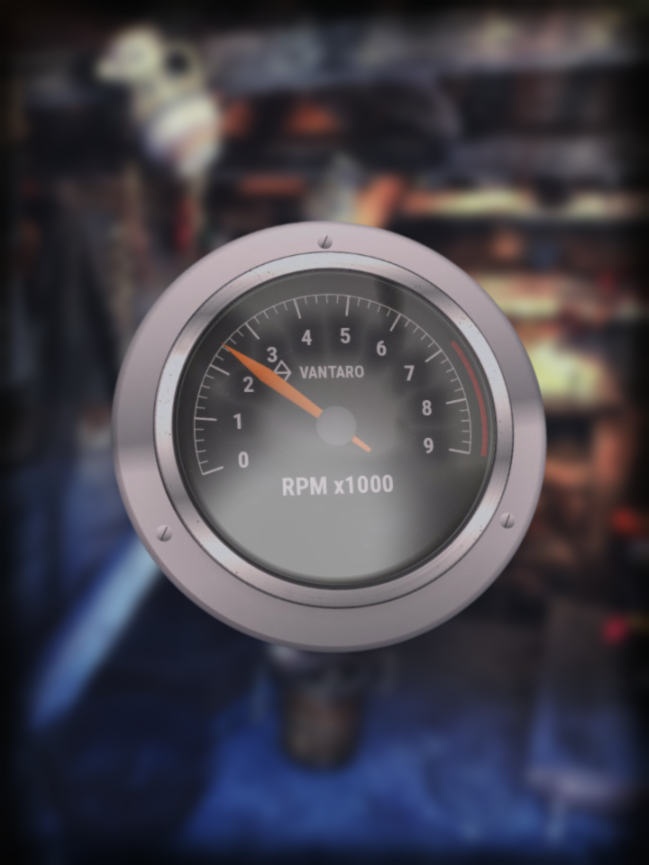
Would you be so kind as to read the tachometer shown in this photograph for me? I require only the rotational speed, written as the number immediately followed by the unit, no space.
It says 2400rpm
